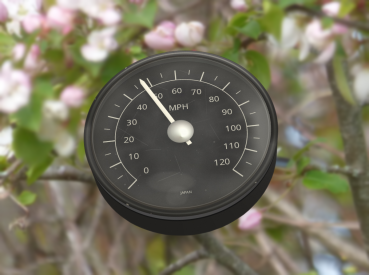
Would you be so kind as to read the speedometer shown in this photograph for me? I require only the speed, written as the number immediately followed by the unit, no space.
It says 47.5mph
